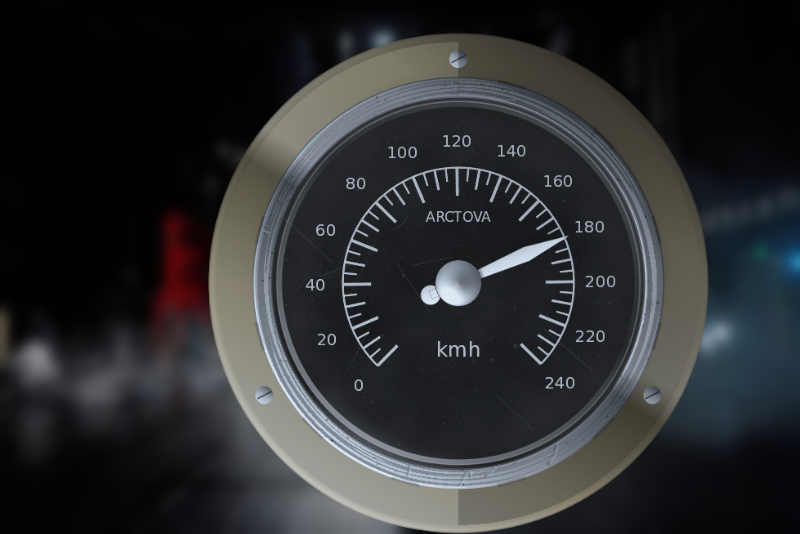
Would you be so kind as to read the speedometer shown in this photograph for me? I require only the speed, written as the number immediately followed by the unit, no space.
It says 180km/h
